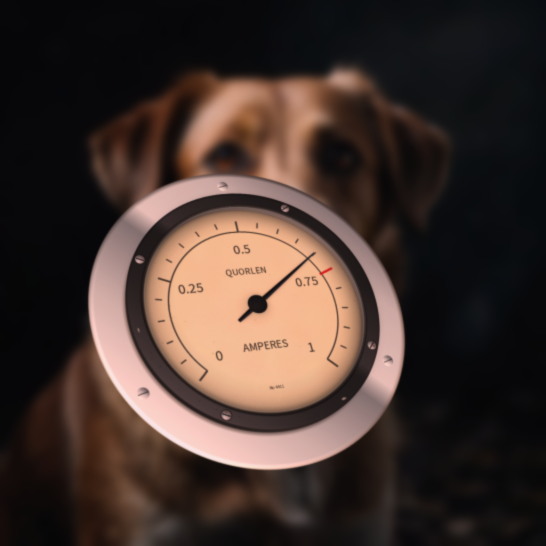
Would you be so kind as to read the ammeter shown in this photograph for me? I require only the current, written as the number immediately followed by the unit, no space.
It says 0.7A
